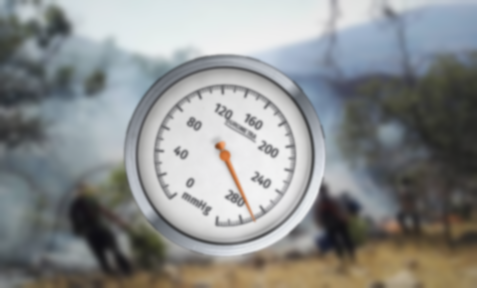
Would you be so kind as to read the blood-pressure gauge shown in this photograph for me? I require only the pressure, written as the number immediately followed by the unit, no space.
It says 270mmHg
